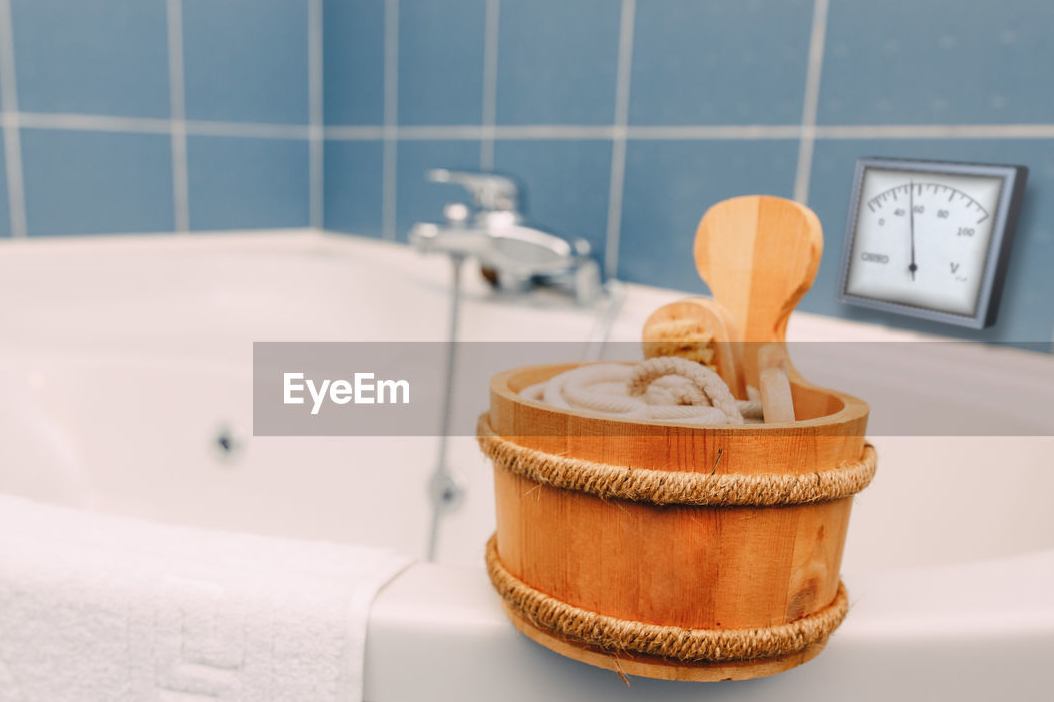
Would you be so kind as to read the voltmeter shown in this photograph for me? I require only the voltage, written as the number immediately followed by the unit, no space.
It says 55V
